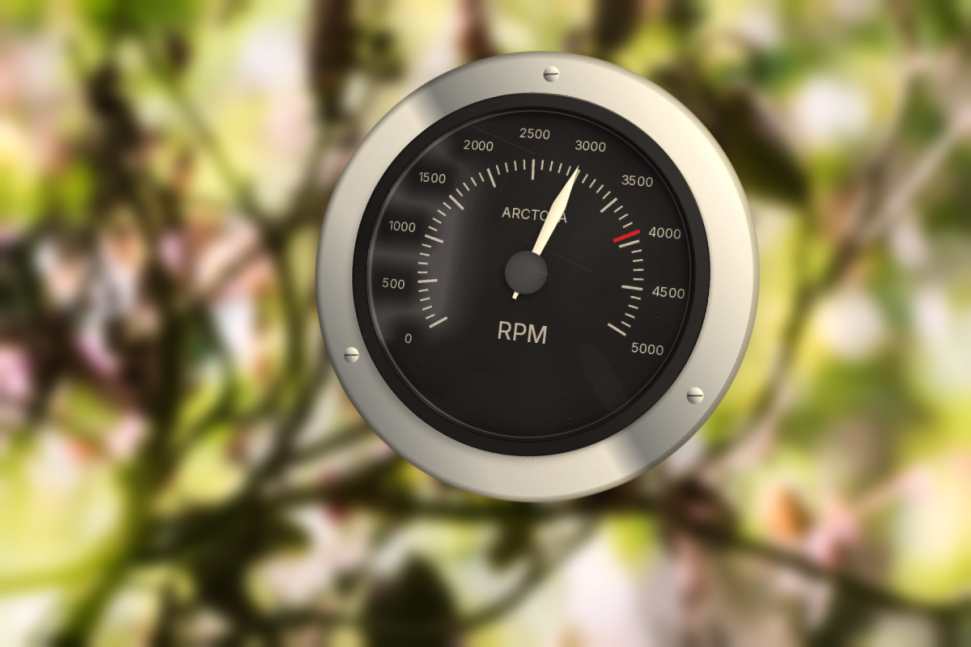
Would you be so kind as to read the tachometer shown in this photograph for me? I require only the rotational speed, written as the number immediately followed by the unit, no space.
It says 3000rpm
